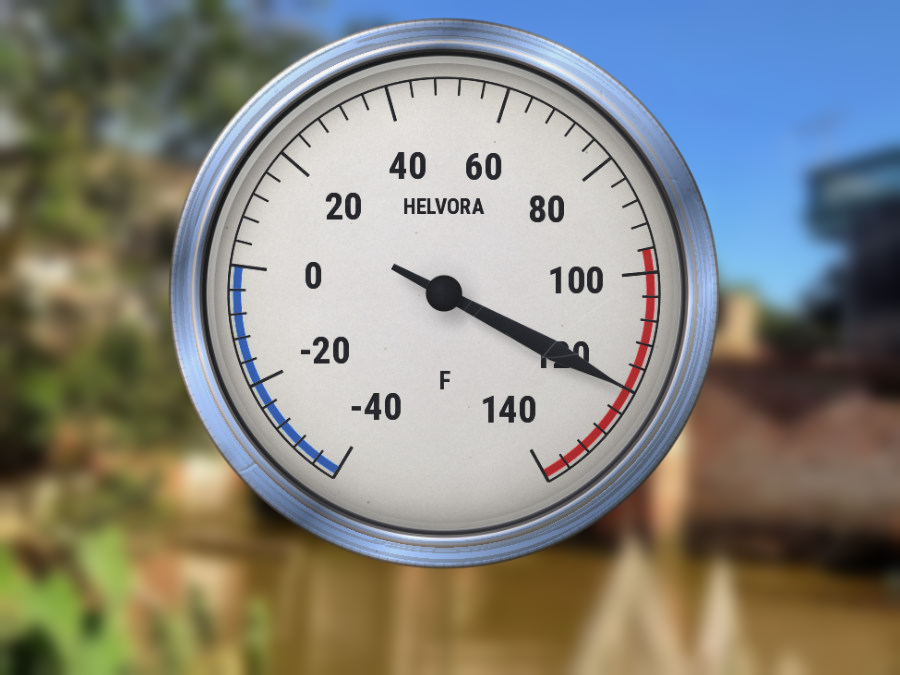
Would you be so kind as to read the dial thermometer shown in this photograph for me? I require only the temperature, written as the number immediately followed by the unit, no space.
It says 120°F
